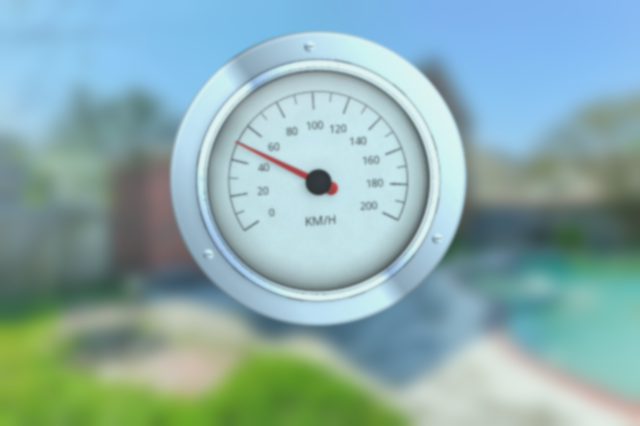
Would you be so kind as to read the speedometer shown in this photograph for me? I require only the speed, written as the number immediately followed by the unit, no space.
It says 50km/h
